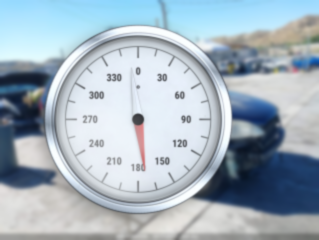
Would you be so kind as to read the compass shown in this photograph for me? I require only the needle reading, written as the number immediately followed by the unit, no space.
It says 172.5°
